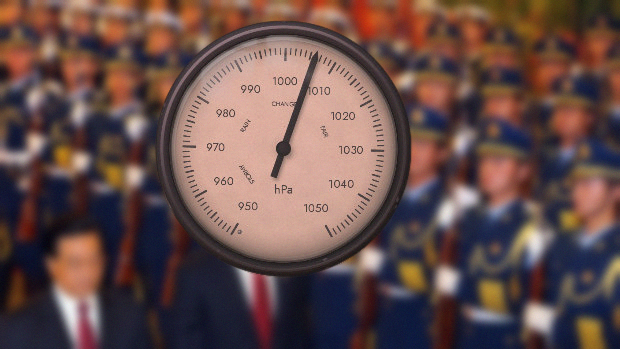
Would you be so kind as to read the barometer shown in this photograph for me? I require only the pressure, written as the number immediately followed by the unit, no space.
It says 1006hPa
